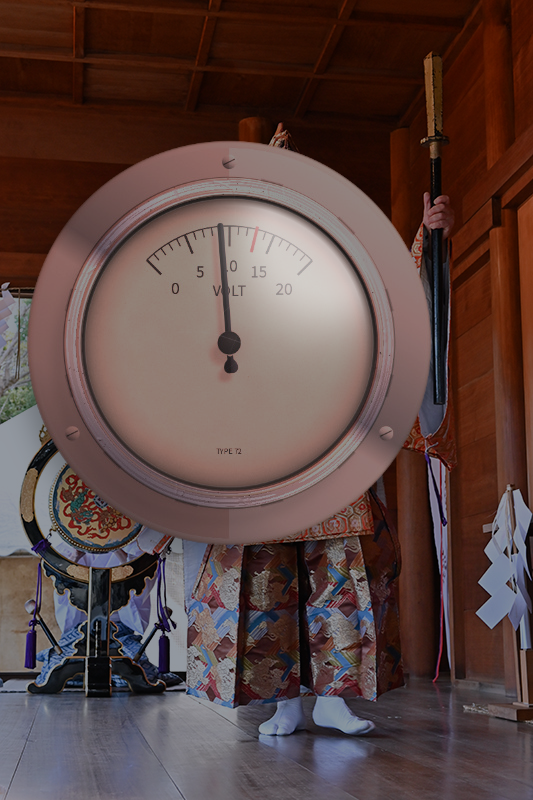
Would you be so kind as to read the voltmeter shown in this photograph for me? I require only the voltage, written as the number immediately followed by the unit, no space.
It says 9V
